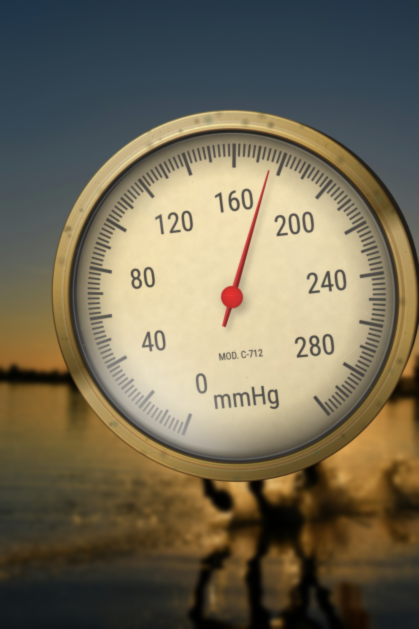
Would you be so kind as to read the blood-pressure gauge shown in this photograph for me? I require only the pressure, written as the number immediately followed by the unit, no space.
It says 176mmHg
